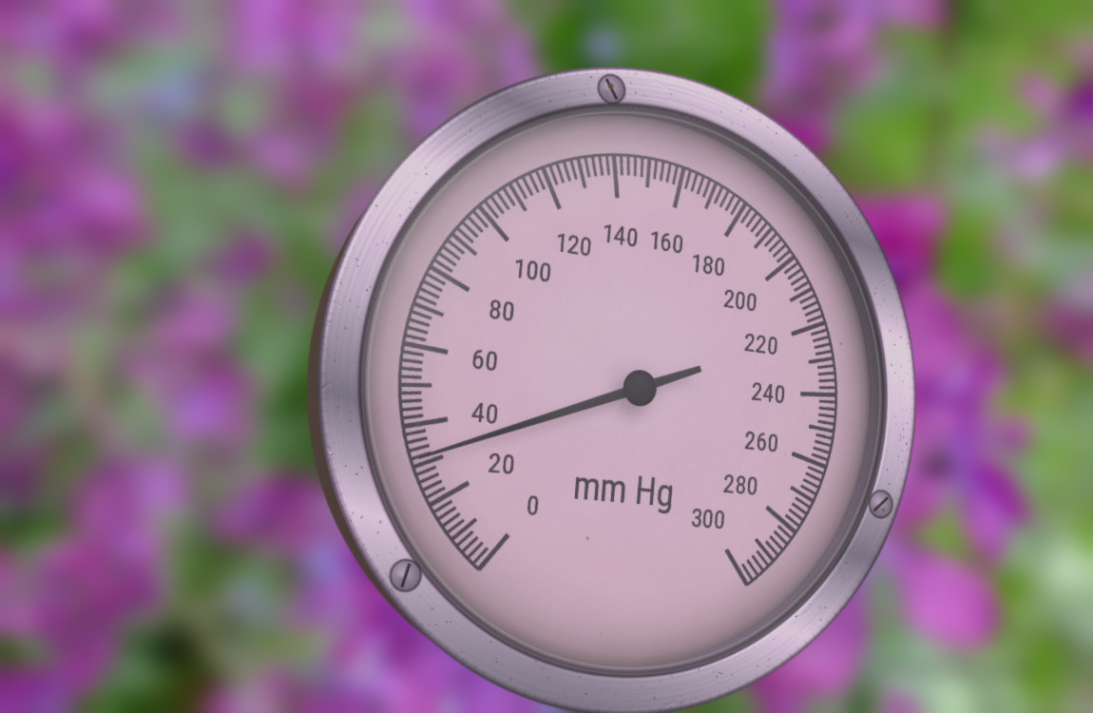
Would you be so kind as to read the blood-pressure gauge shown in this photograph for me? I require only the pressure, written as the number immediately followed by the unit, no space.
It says 32mmHg
